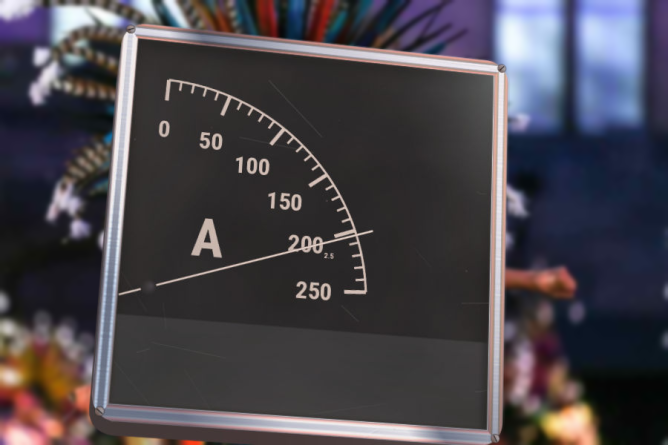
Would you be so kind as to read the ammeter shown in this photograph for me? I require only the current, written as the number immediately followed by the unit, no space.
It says 205A
